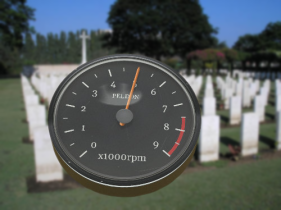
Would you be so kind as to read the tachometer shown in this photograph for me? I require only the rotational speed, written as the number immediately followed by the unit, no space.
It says 5000rpm
